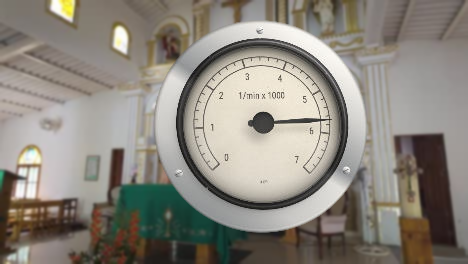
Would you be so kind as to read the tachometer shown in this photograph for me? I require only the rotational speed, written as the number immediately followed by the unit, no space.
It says 5700rpm
